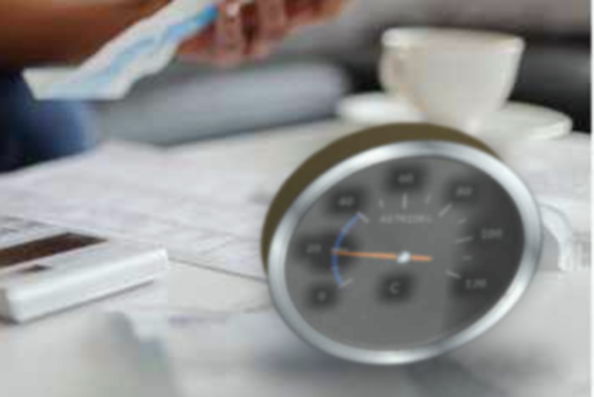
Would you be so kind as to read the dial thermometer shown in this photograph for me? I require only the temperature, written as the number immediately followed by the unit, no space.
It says 20°C
